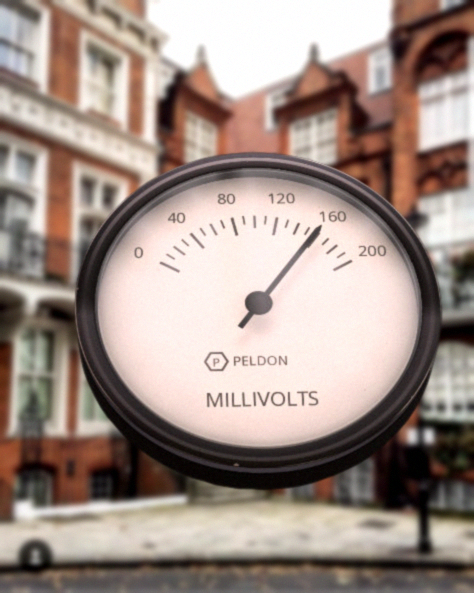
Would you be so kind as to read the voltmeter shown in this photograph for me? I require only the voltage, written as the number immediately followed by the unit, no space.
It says 160mV
